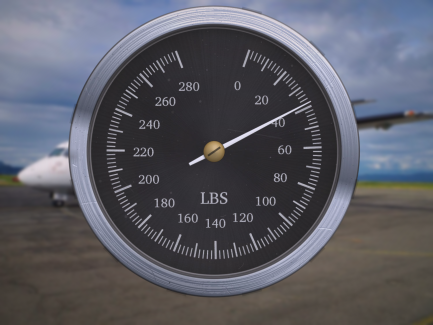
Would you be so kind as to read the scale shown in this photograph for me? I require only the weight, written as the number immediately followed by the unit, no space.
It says 38lb
